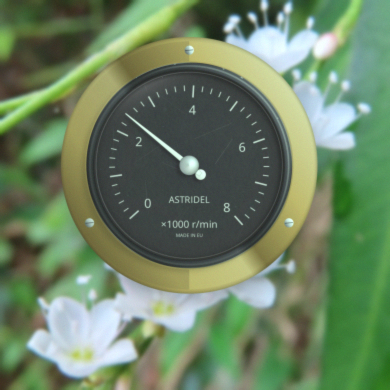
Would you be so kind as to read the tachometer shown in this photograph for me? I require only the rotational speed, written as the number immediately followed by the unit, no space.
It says 2400rpm
